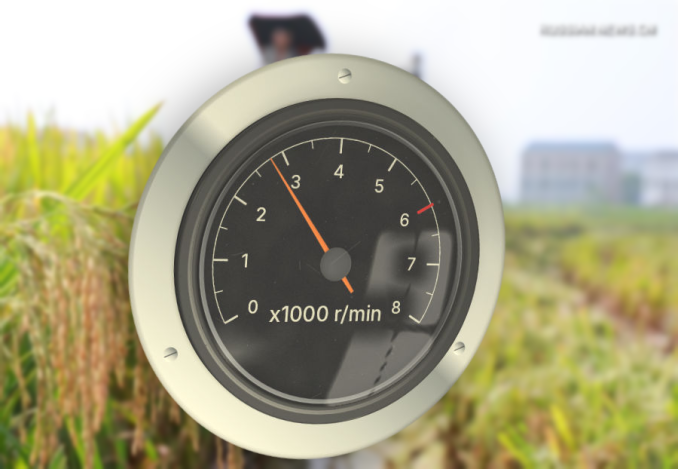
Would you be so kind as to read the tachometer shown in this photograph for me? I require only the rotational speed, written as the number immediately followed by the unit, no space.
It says 2750rpm
